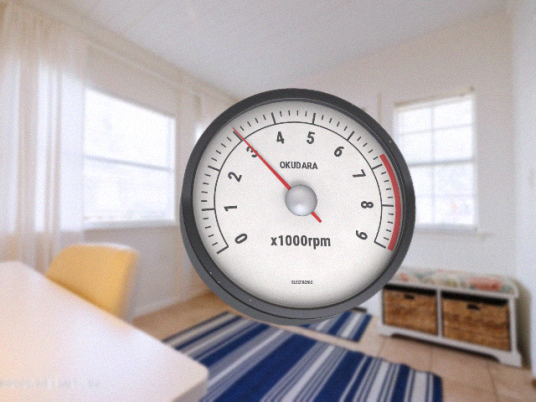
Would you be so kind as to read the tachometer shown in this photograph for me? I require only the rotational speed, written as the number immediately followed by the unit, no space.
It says 3000rpm
